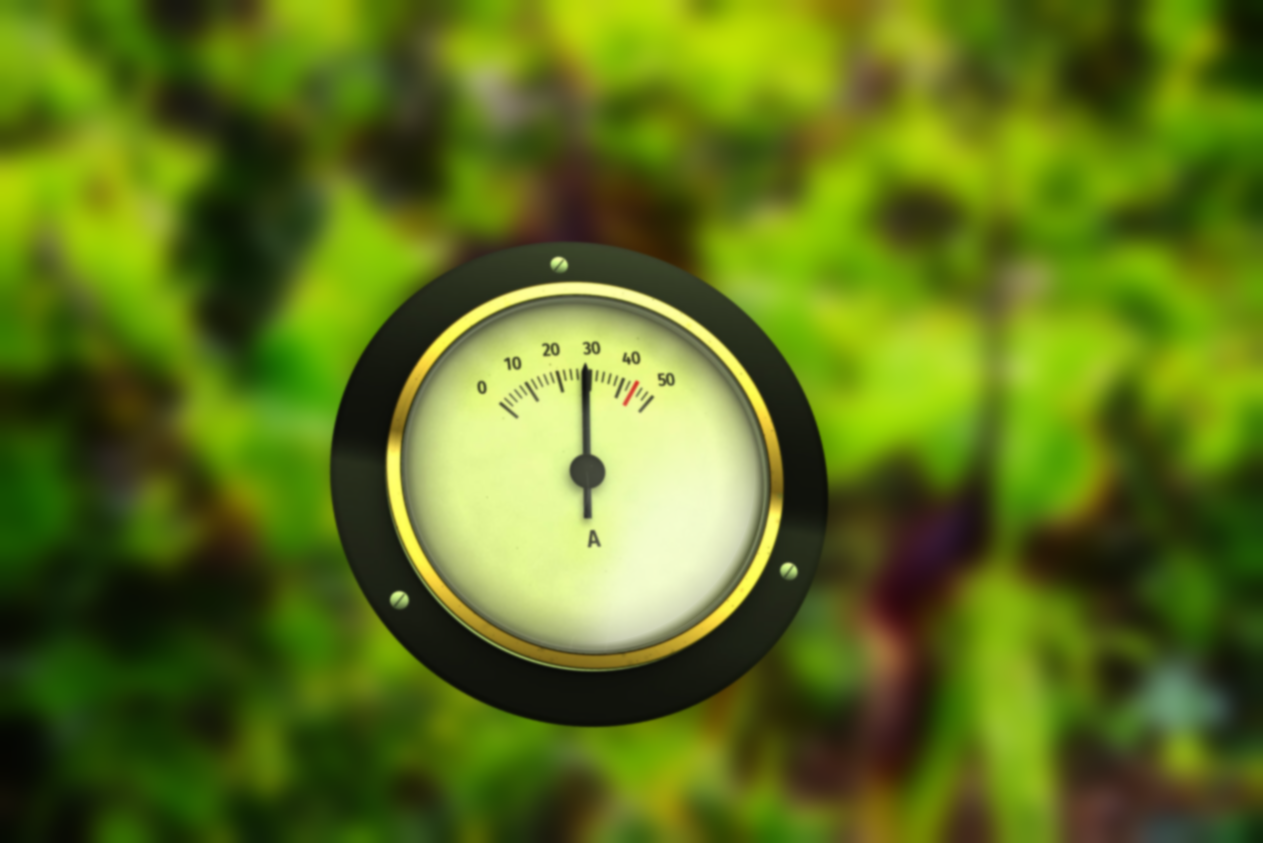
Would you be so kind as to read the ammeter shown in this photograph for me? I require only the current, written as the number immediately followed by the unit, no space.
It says 28A
